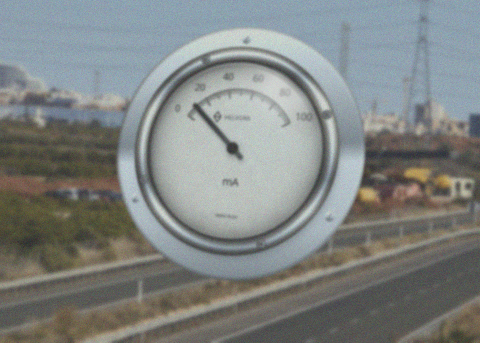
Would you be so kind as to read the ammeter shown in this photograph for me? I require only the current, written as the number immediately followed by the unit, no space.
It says 10mA
